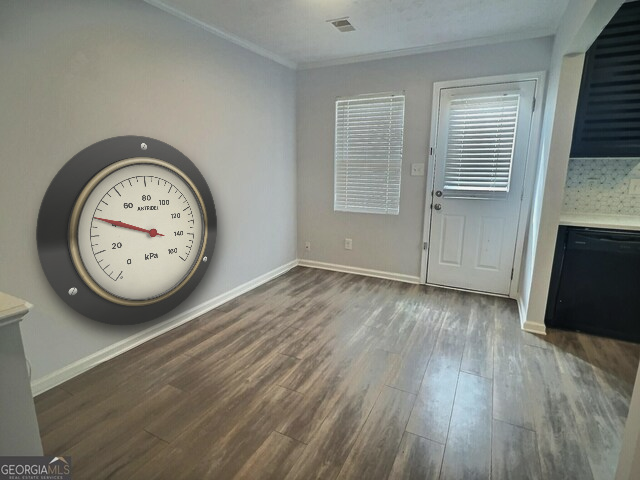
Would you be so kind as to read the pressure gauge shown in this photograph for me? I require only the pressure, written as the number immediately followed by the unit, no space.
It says 40kPa
